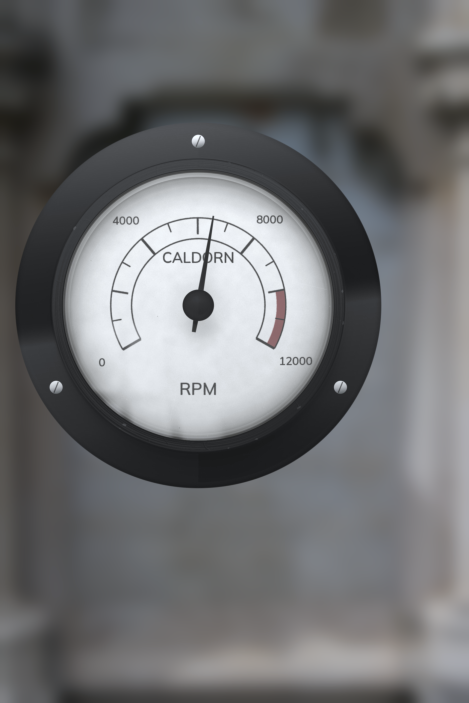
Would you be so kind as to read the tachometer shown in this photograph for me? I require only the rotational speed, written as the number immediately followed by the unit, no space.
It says 6500rpm
